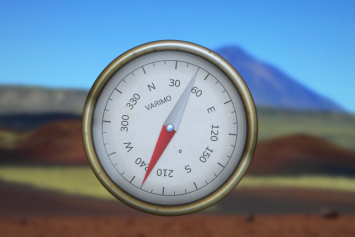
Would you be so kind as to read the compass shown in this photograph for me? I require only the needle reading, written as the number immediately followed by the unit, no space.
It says 230°
